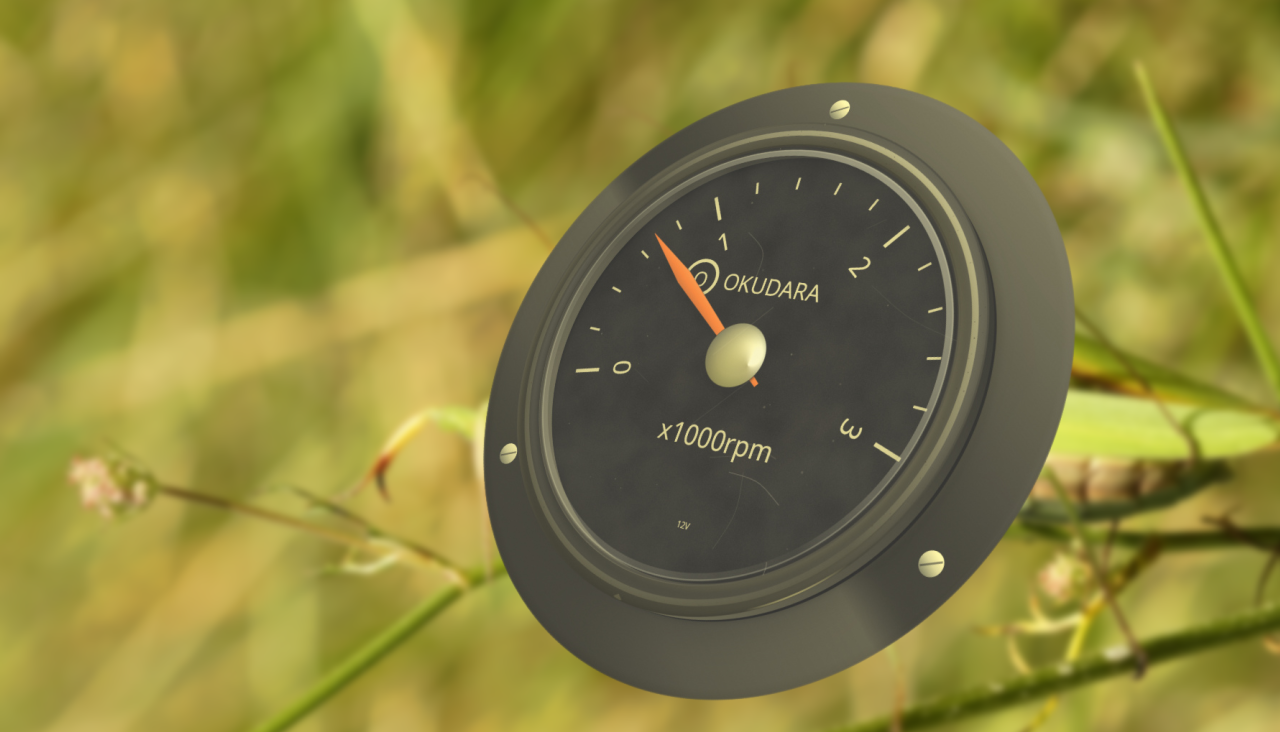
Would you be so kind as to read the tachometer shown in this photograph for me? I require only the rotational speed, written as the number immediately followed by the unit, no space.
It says 700rpm
